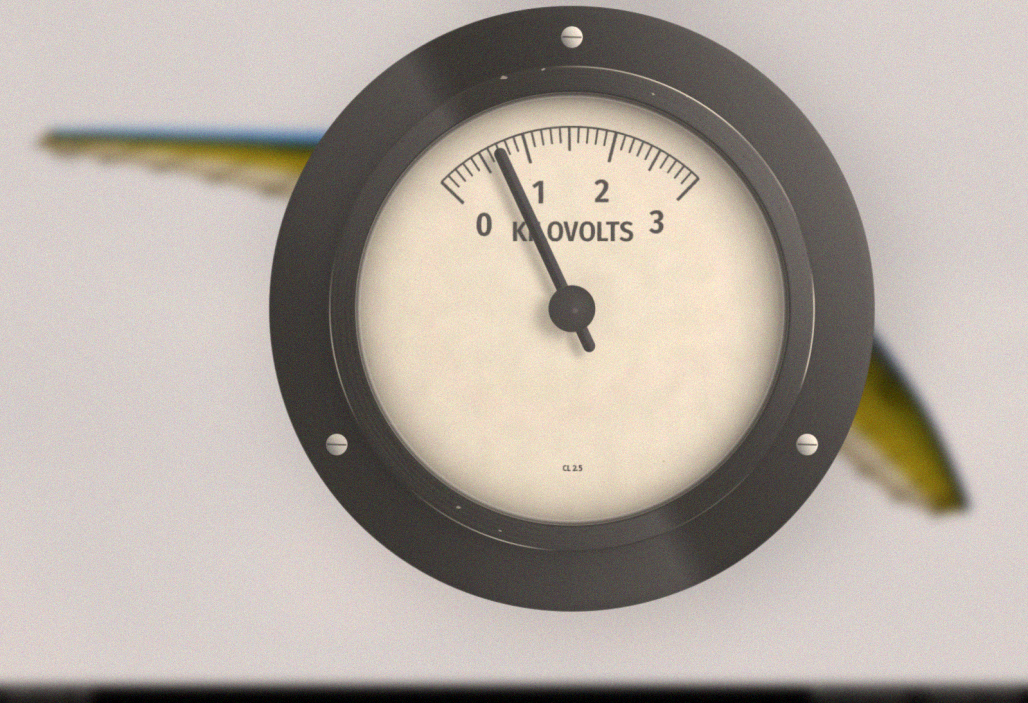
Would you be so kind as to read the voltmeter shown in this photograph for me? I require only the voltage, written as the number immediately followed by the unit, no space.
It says 0.7kV
